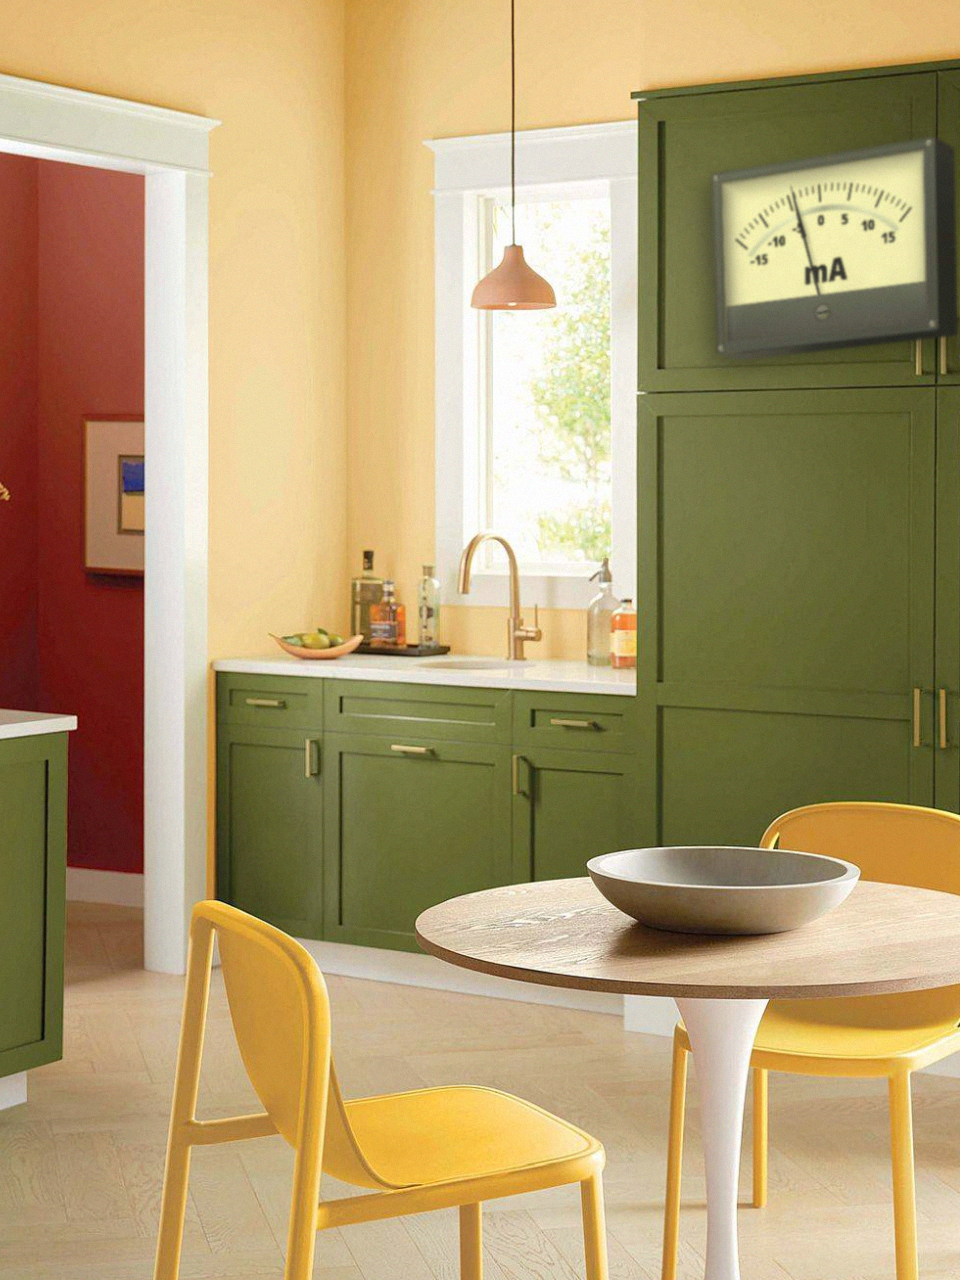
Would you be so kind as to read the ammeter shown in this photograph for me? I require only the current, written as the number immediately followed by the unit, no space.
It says -4mA
